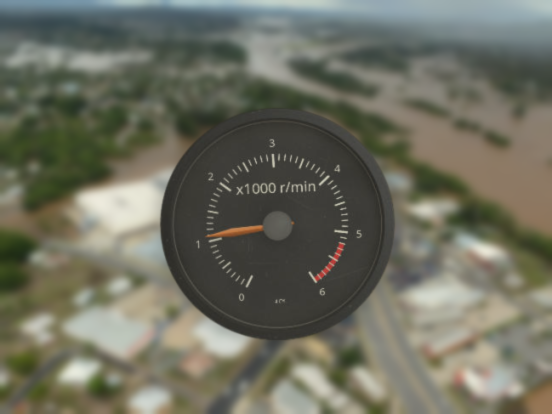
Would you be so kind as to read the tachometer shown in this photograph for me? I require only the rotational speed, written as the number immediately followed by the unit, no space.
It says 1100rpm
